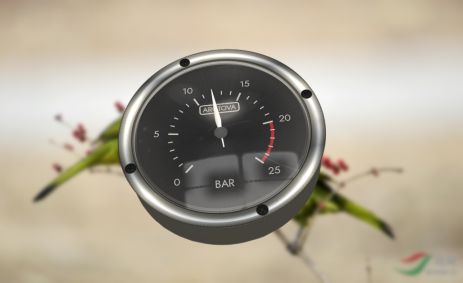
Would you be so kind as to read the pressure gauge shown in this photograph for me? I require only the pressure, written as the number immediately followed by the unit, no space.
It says 12bar
